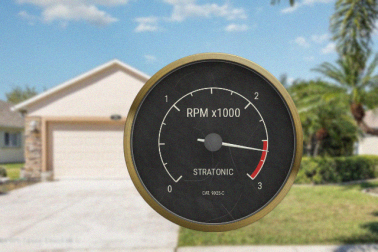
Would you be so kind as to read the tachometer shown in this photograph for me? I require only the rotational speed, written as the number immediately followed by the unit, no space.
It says 2625rpm
